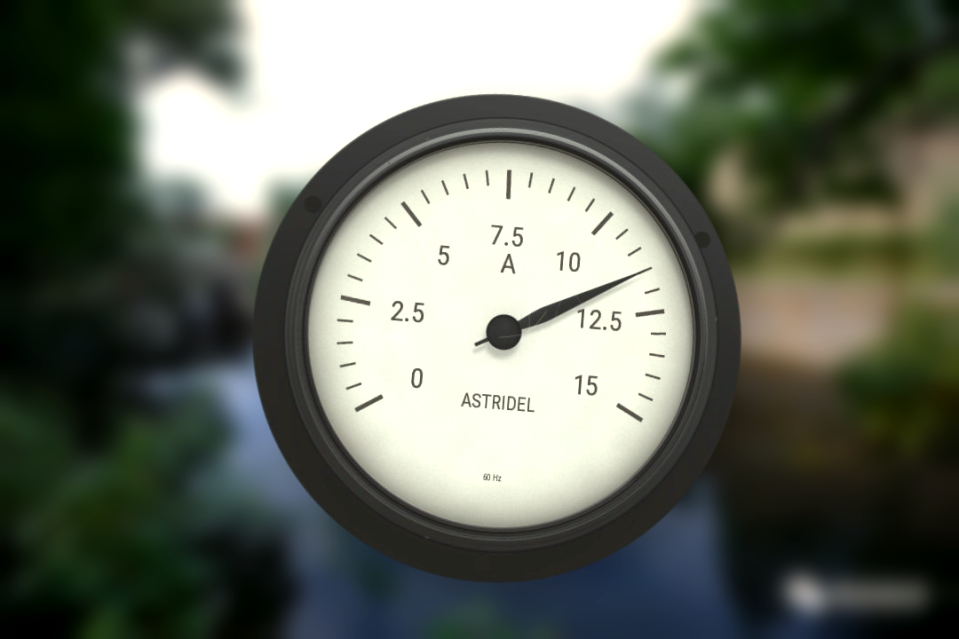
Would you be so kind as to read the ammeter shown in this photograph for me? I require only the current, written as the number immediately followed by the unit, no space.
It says 11.5A
